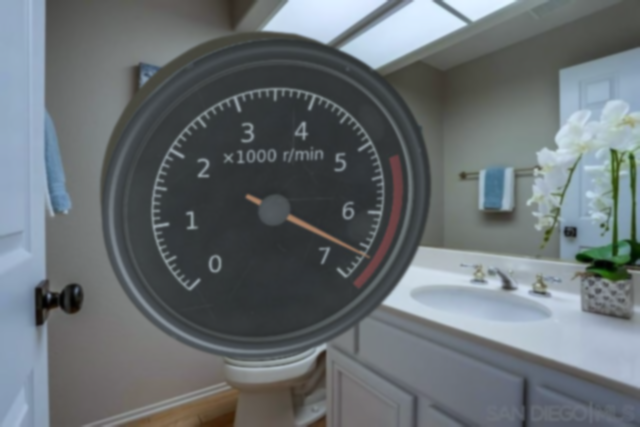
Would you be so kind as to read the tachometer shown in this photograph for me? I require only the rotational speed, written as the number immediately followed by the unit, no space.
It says 6600rpm
